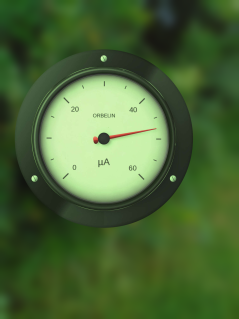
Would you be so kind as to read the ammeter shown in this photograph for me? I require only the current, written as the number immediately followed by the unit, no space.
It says 47.5µA
